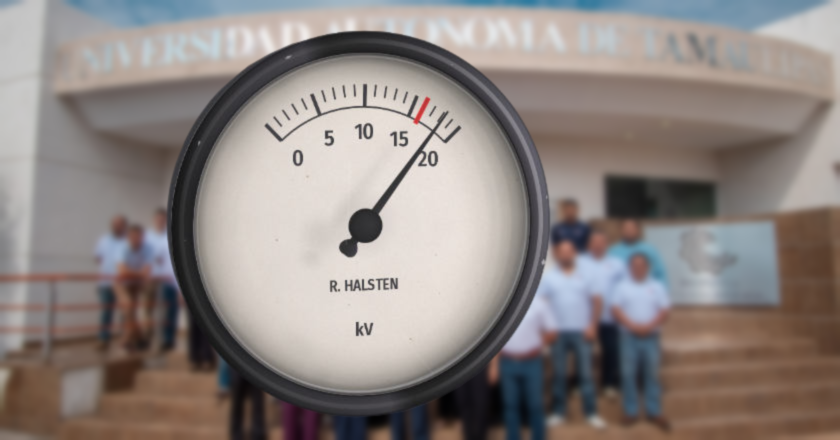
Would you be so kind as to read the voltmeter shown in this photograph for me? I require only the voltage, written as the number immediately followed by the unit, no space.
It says 18kV
